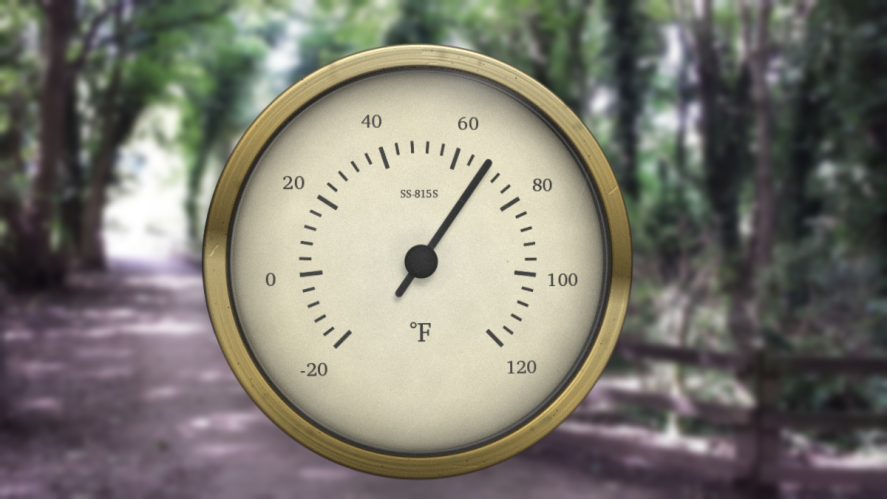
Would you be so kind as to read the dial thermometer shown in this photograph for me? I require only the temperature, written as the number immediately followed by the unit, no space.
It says 68°F
